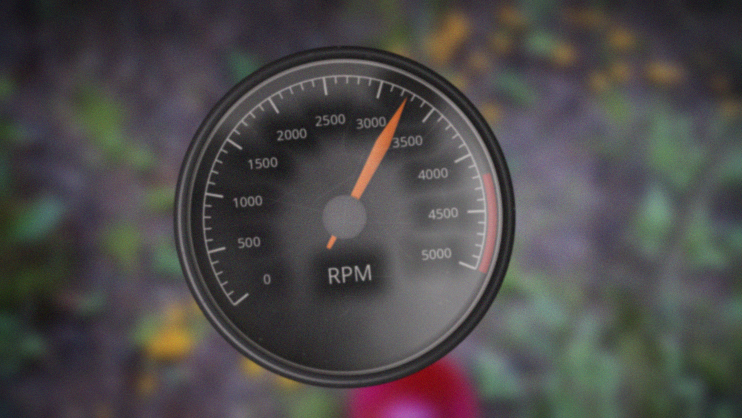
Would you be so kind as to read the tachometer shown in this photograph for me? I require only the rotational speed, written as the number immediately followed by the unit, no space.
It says 3250rpm
